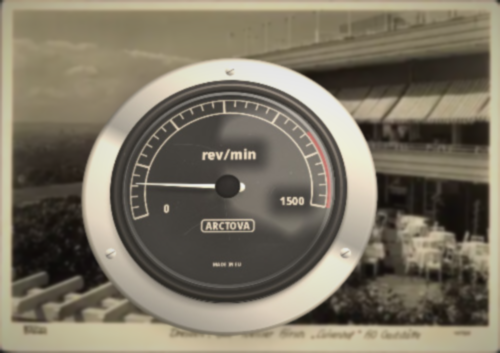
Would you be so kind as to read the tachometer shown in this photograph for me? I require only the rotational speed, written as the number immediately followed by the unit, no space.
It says 150rpm
